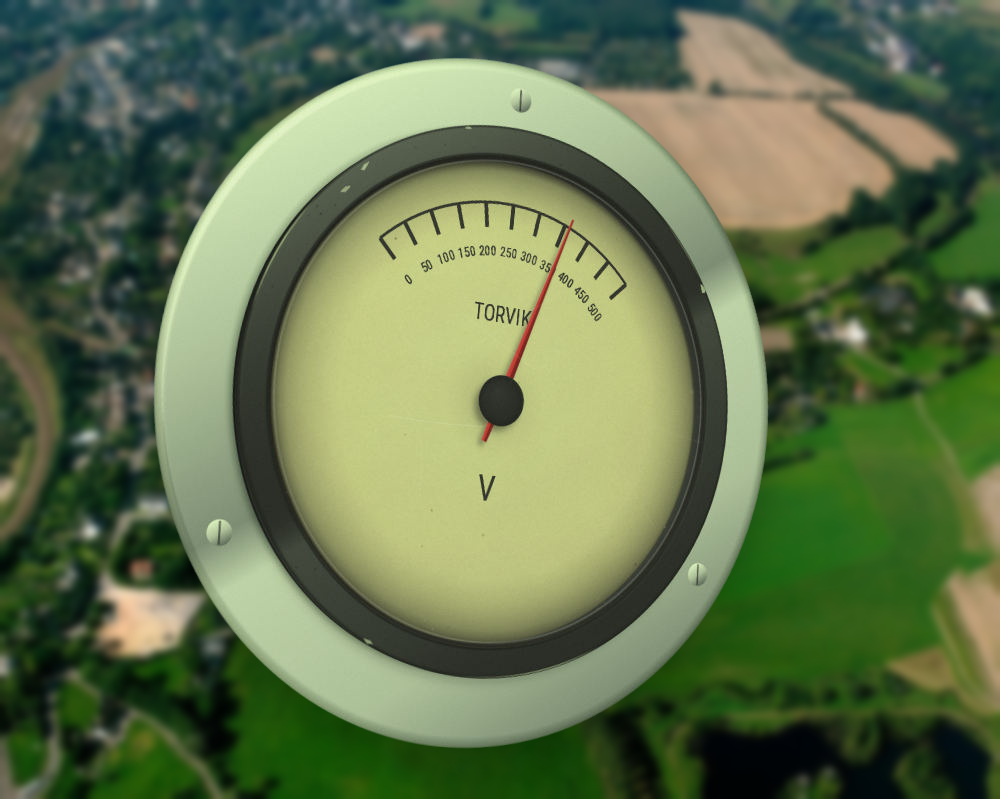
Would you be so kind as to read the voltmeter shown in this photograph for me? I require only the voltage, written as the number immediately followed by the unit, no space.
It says 350V
